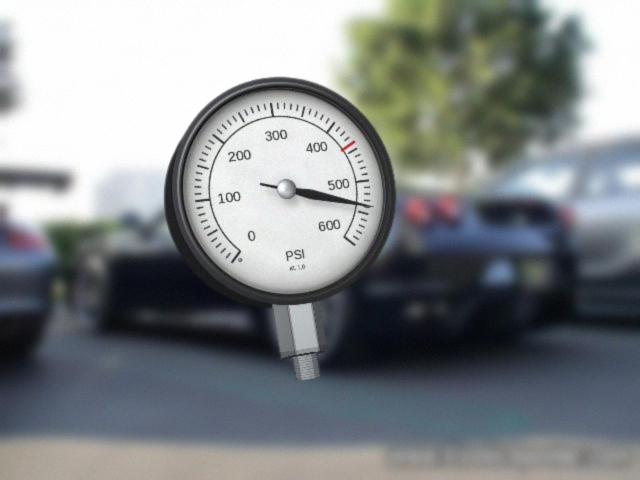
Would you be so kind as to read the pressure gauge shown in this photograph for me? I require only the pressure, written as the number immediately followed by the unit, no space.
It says 540psi
